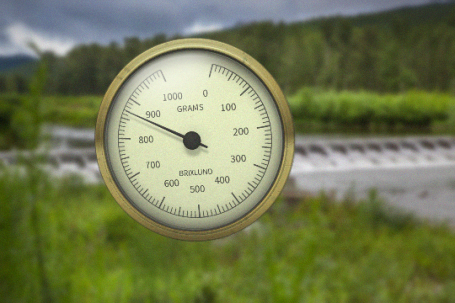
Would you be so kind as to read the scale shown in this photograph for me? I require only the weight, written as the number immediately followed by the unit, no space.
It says 870g
